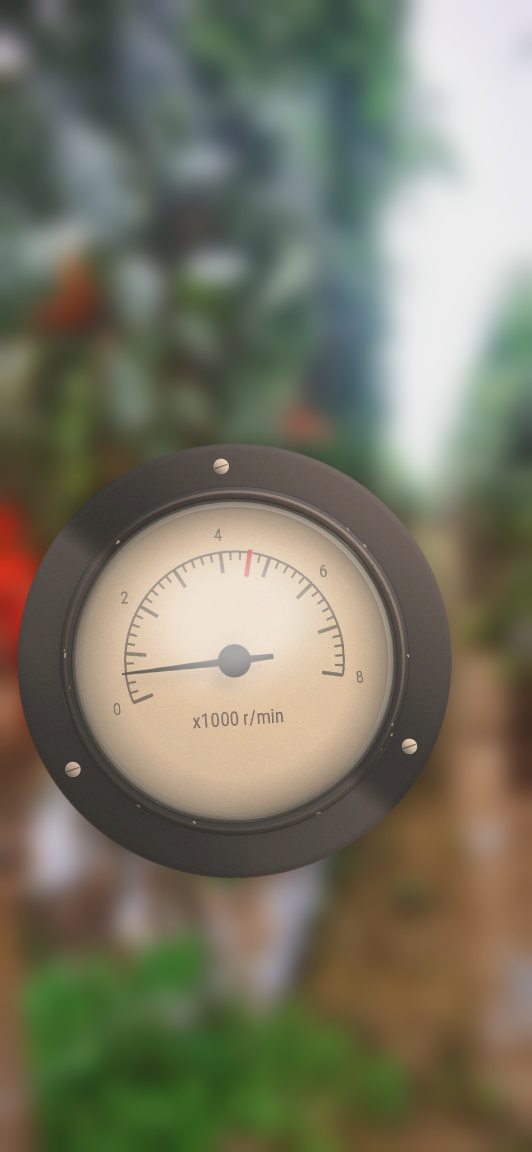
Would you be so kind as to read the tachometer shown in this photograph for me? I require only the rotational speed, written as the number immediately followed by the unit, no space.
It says 600rpm
